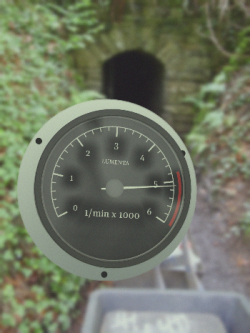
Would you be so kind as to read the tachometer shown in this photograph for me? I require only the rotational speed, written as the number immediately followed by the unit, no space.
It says 5100rpm
